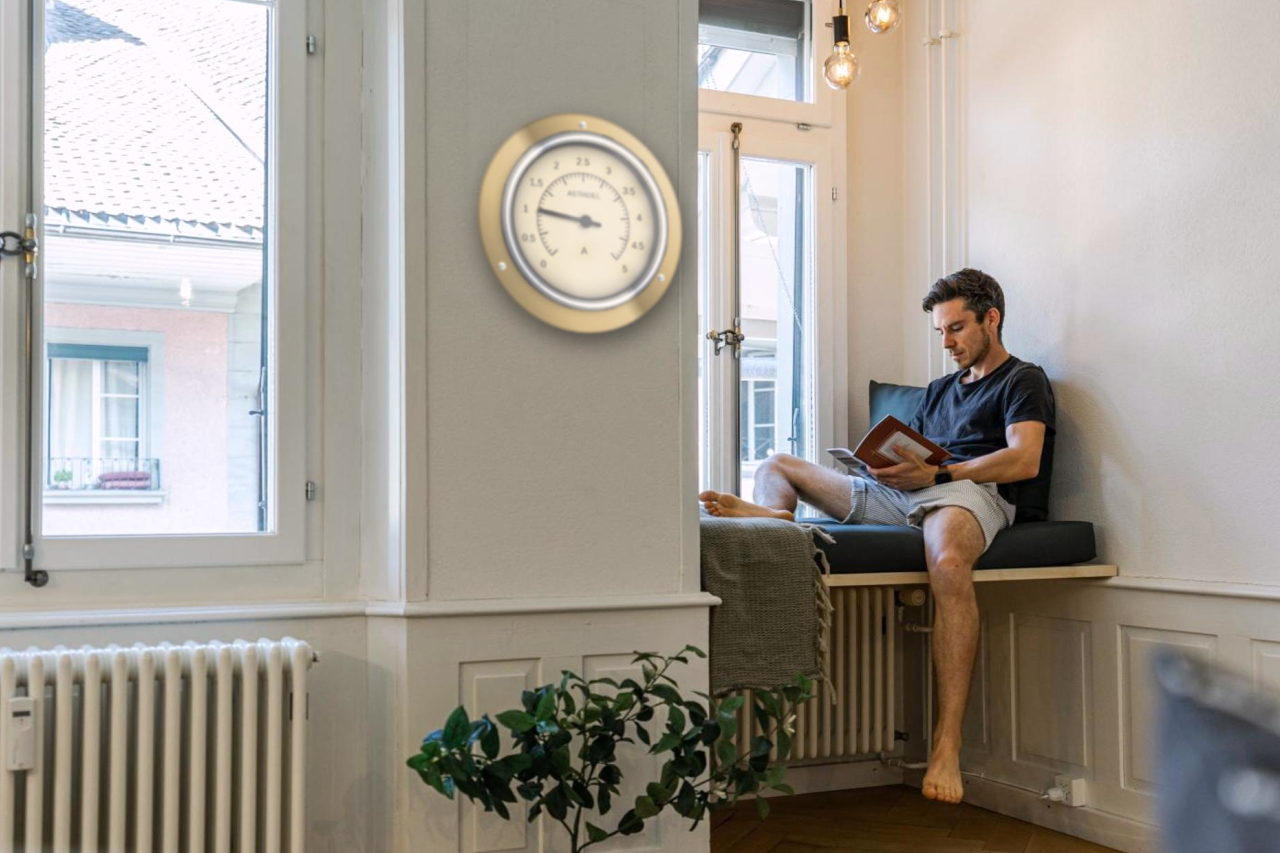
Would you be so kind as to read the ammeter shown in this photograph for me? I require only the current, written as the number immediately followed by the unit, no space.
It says 1A
